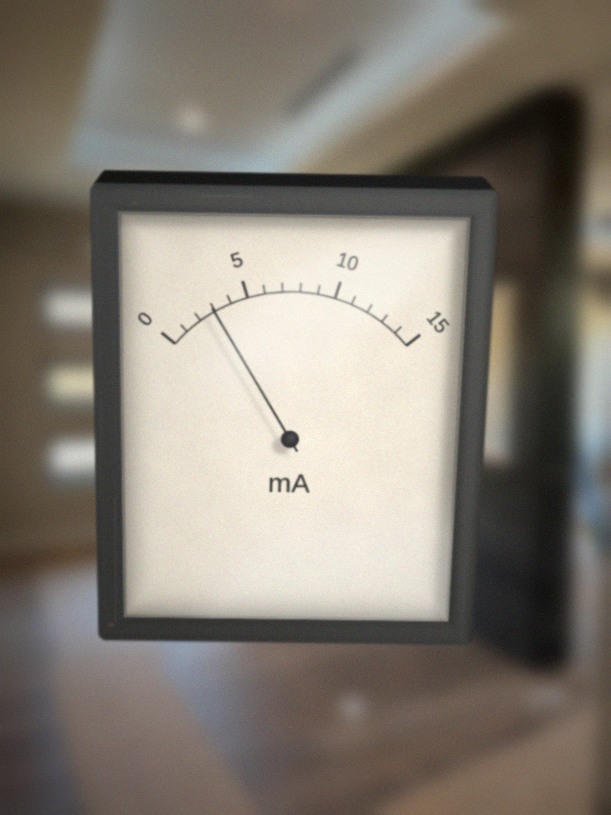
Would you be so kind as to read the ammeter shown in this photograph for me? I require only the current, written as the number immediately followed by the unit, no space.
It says 3mA
